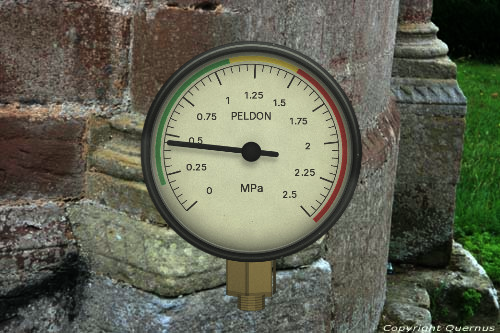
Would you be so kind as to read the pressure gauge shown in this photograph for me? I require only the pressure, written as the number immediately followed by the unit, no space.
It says 0.45MPa
